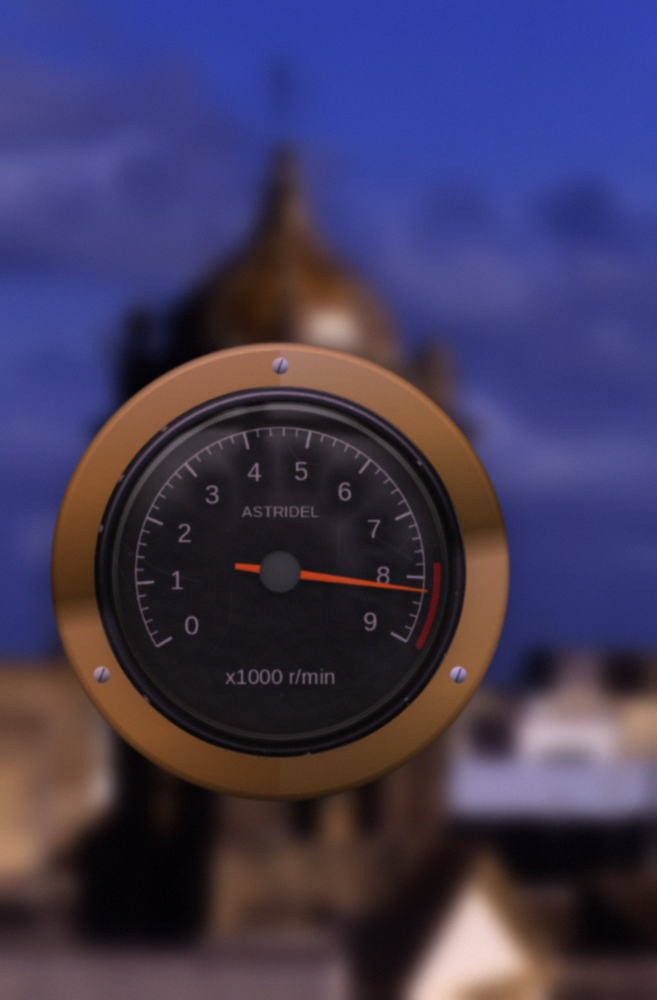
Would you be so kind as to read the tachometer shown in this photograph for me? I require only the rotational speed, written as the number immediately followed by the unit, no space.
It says 8200rpm
